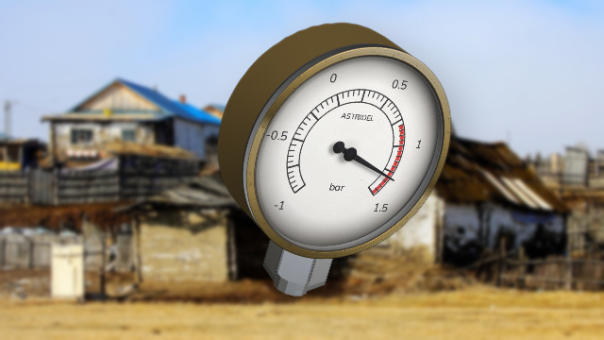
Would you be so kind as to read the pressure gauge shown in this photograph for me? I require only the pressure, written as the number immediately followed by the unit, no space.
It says 1.3bar
